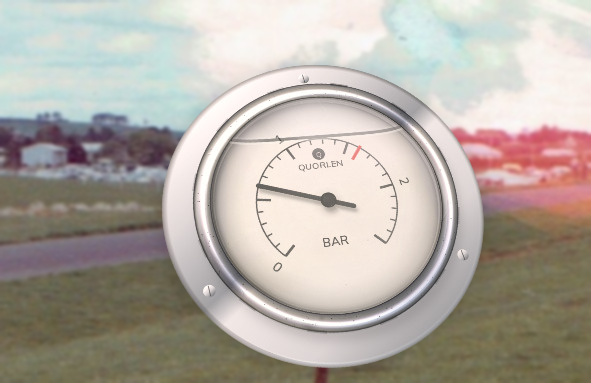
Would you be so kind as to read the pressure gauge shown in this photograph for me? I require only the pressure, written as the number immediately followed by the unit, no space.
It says 0.6bar
